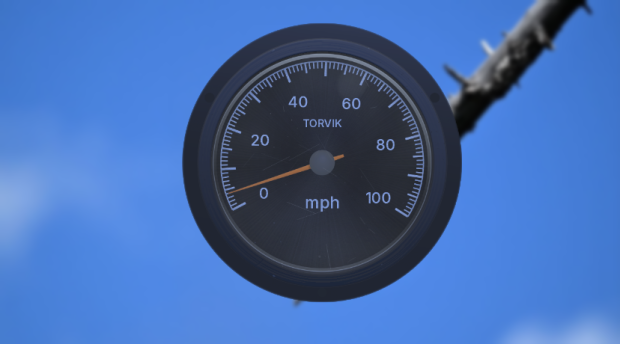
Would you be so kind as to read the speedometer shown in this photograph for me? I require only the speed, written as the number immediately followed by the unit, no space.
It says 4mph
